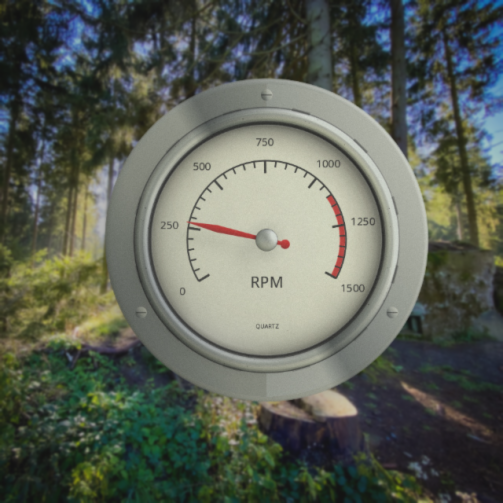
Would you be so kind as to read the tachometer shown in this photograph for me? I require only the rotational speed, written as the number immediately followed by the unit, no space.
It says 275rpm
